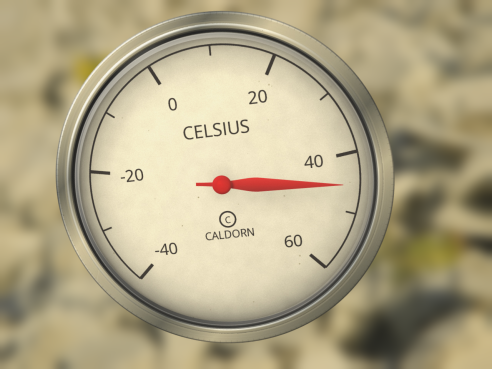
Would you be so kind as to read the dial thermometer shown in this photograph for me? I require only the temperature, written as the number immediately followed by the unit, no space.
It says 45°C
